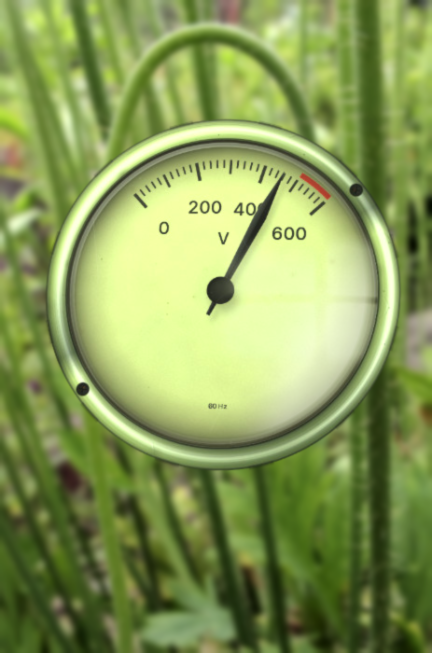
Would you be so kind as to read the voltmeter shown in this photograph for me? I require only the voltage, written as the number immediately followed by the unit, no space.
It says 460V
